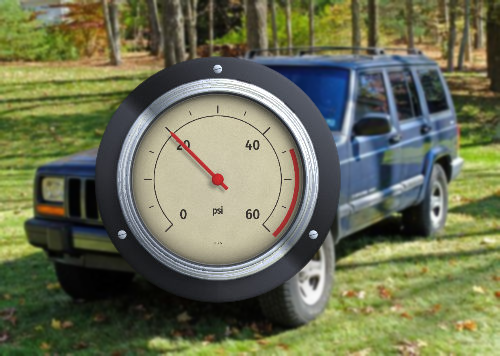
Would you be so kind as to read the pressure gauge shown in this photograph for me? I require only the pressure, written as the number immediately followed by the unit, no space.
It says 20psi
